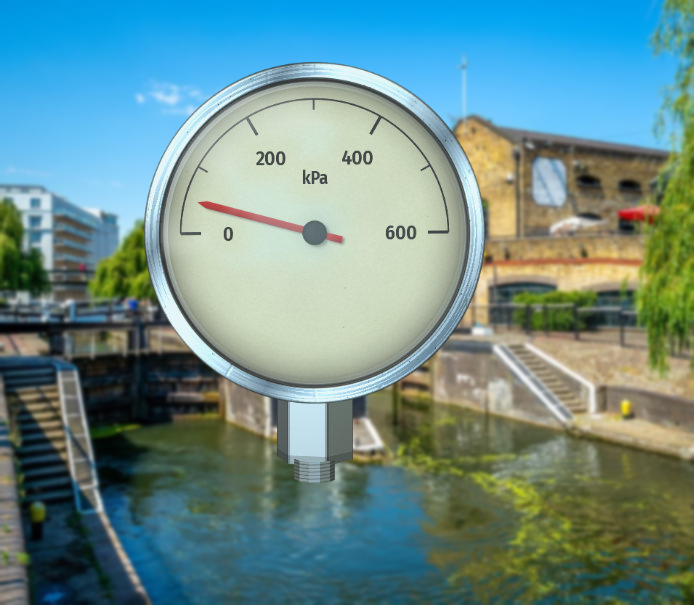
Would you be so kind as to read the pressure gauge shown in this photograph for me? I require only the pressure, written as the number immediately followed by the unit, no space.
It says 50kPa
